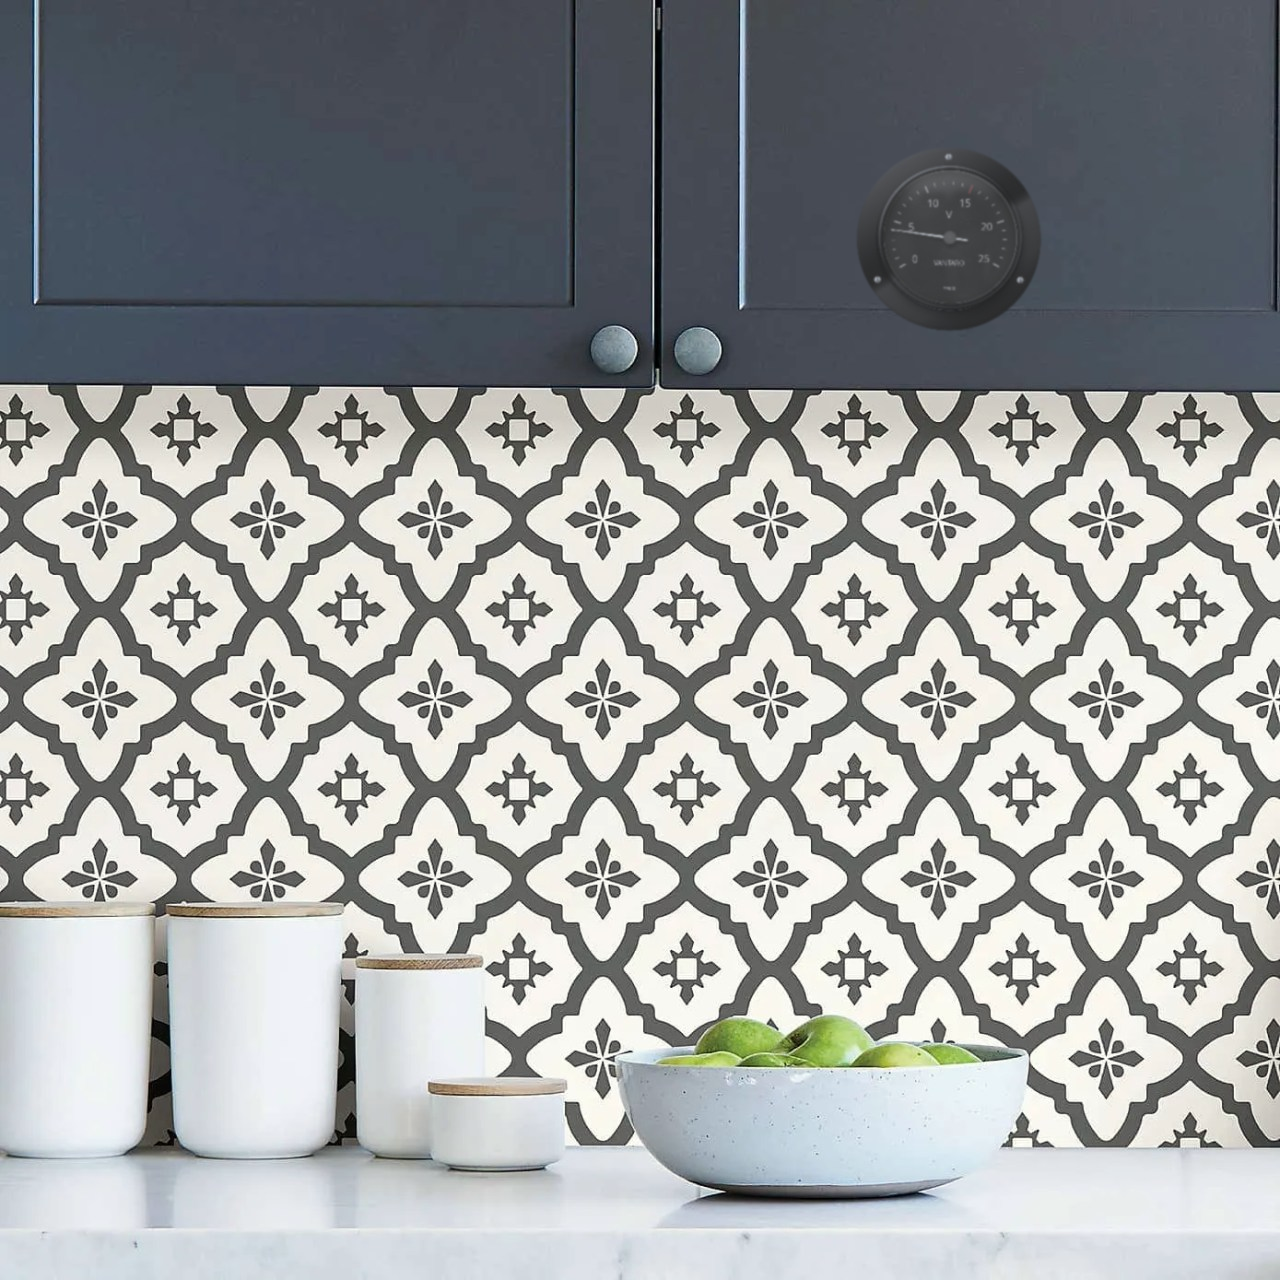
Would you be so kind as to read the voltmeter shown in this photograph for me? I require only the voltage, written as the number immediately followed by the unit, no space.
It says 4V
